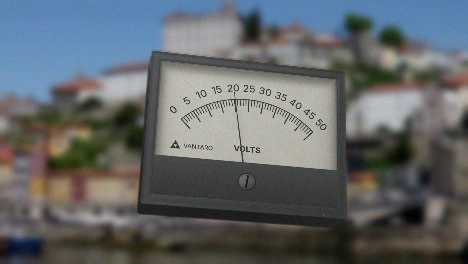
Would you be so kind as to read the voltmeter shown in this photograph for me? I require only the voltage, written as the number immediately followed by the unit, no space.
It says 20V
